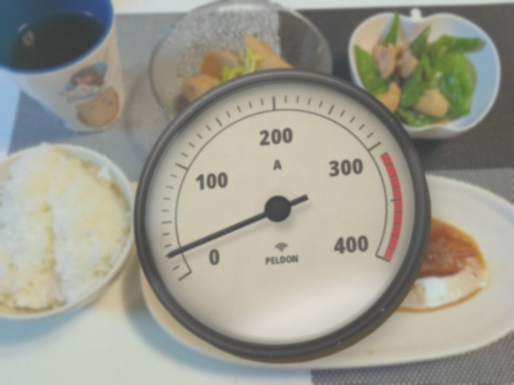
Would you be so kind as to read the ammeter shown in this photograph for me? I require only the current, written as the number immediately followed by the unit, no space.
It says 20A
